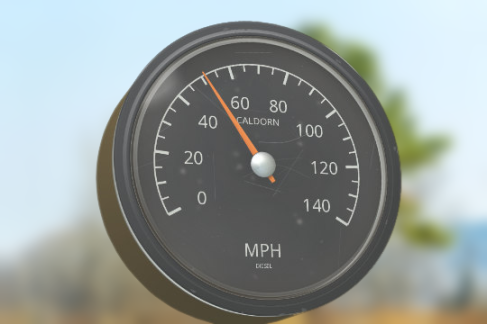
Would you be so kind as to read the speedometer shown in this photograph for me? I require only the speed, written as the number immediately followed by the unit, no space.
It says 50mph
